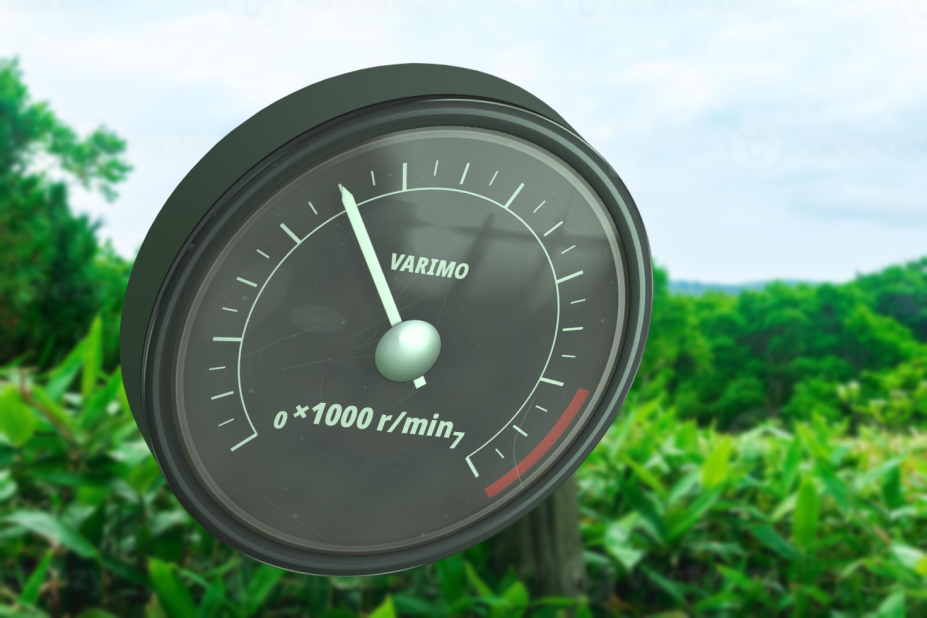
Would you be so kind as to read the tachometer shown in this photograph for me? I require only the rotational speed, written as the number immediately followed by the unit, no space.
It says 2500rpm
